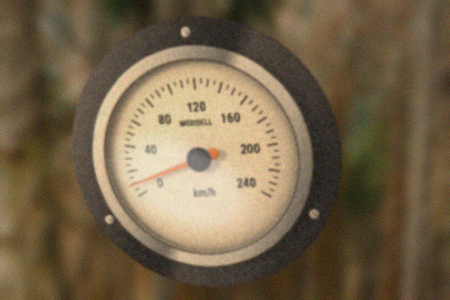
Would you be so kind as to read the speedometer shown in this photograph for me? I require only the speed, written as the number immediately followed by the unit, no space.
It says 10km/h
